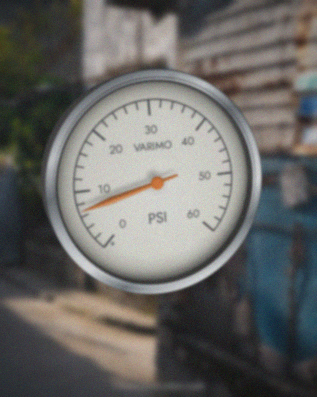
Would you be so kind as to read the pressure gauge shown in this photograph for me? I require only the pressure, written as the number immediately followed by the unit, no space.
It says 7psi
